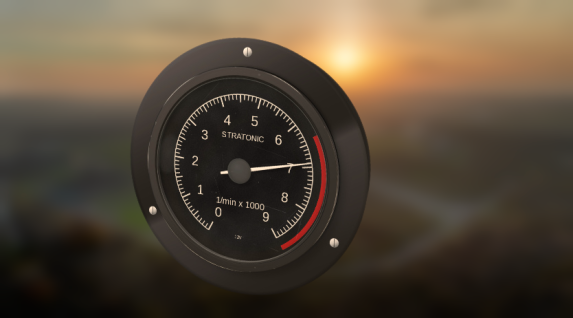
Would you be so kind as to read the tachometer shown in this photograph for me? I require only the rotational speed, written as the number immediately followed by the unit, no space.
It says 6900rpm
